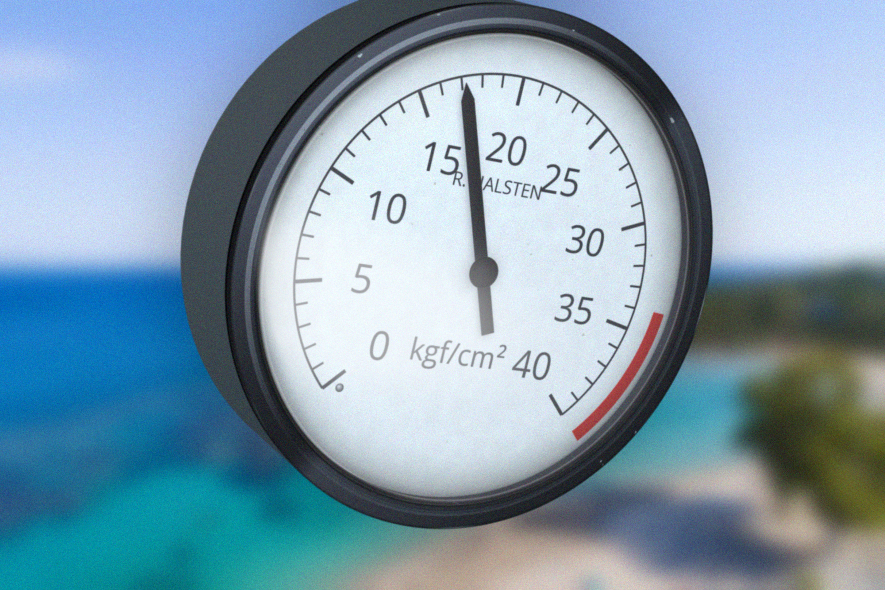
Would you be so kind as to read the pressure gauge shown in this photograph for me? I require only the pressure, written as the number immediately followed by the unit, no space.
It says 17kg/cm²
